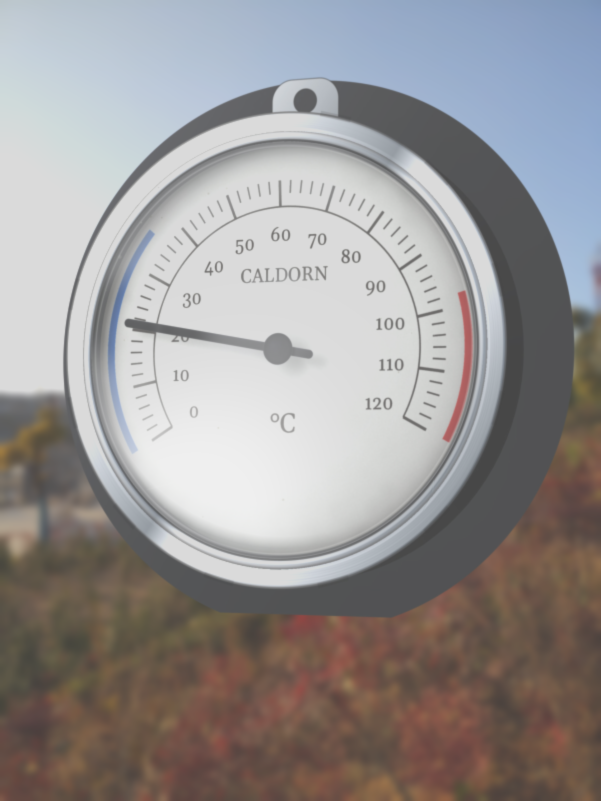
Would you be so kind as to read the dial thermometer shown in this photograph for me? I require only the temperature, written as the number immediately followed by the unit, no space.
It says 21°C
